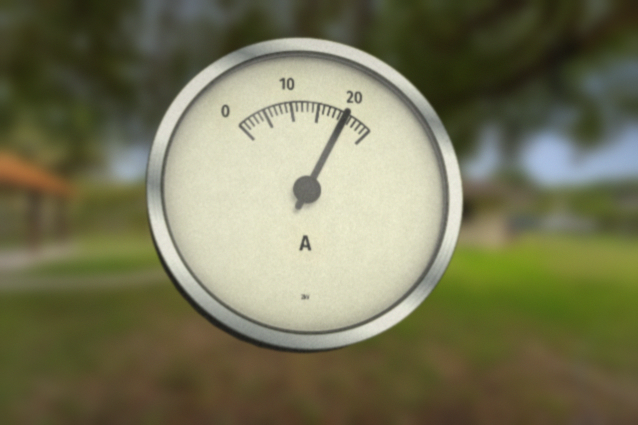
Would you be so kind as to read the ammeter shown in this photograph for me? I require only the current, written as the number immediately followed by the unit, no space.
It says 20A
